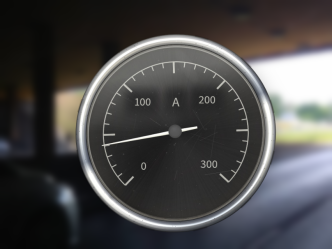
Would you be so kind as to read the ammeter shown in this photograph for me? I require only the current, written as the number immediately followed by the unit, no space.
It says 40A
